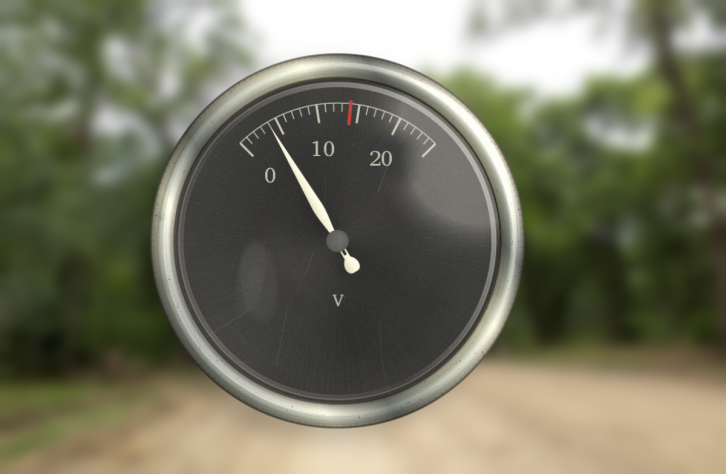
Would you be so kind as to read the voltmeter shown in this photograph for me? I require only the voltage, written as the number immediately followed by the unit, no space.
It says 4V
